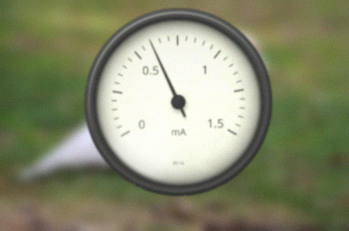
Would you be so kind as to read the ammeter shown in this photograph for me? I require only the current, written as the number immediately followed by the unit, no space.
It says 0.6mA
